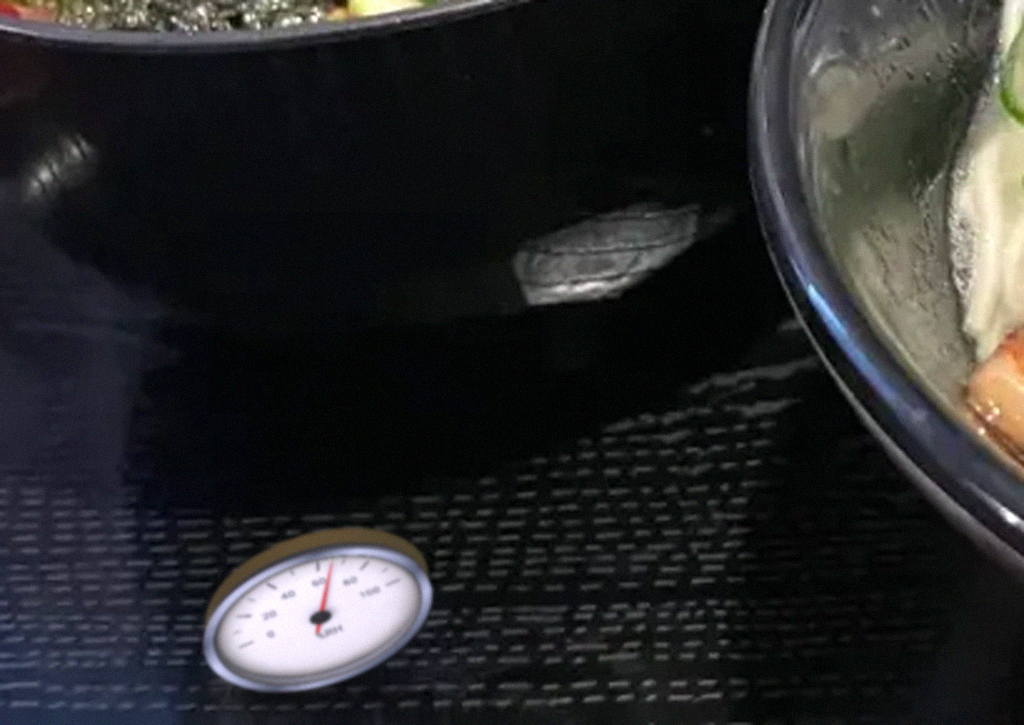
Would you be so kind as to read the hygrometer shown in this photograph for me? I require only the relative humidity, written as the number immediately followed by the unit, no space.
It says 65%
